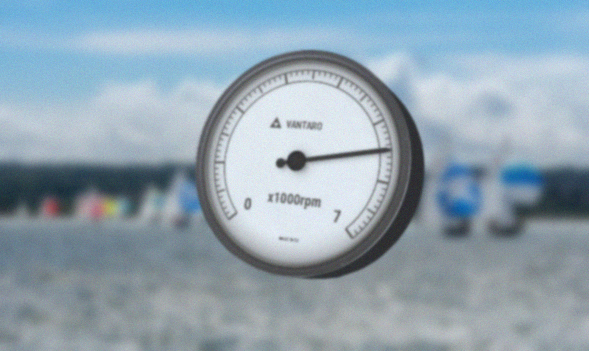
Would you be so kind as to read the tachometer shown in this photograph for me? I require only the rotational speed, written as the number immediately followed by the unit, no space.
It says 5500rpm
